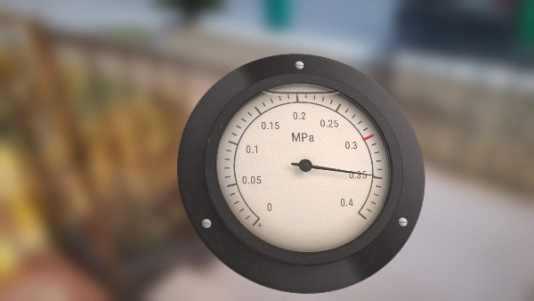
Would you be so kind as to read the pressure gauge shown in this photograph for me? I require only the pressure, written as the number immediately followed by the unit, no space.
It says 0.35MPa
